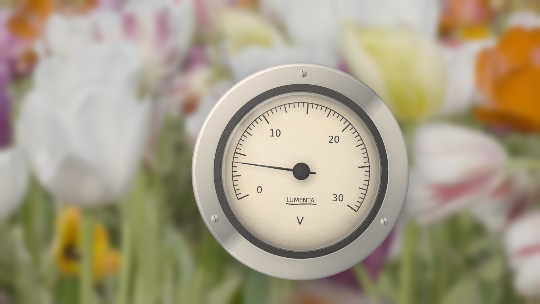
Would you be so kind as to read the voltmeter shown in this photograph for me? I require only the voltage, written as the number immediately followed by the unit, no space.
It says 4V
